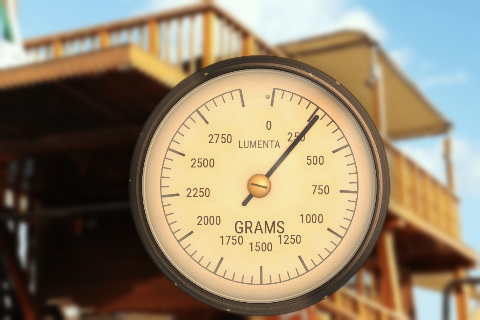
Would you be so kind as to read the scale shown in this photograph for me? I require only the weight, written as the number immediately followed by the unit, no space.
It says 275g
